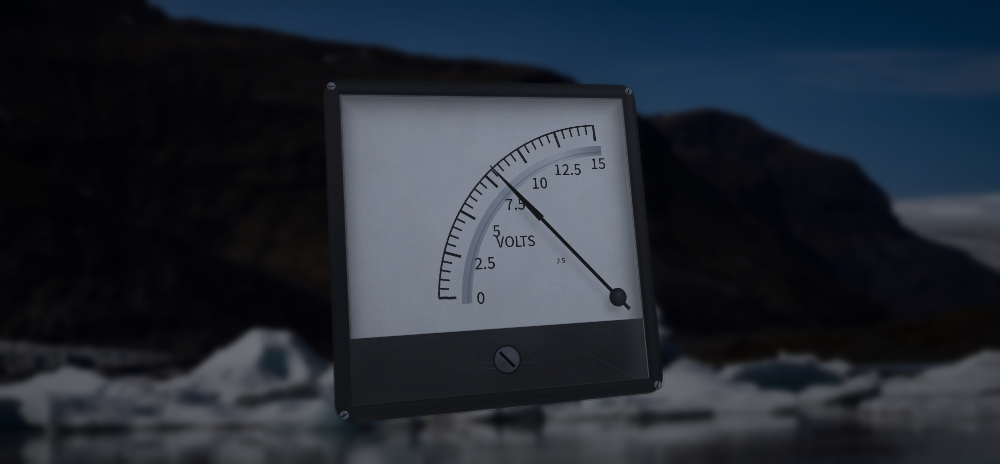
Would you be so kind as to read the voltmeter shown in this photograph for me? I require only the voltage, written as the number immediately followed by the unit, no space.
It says 8V
